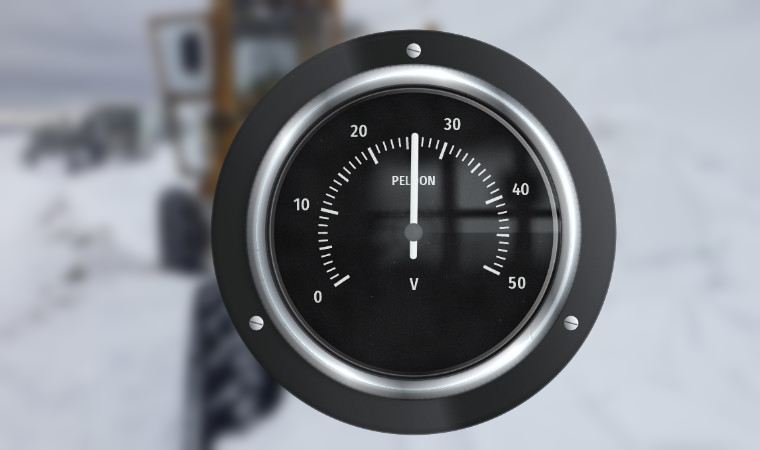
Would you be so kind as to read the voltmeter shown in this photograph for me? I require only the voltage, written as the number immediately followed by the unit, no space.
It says 26V
